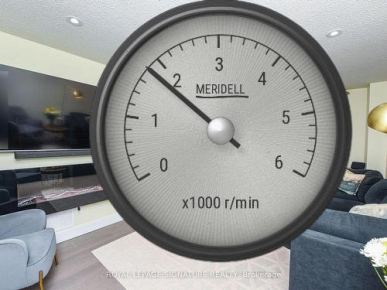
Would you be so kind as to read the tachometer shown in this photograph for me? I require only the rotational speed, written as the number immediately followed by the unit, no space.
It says 1800rpm
